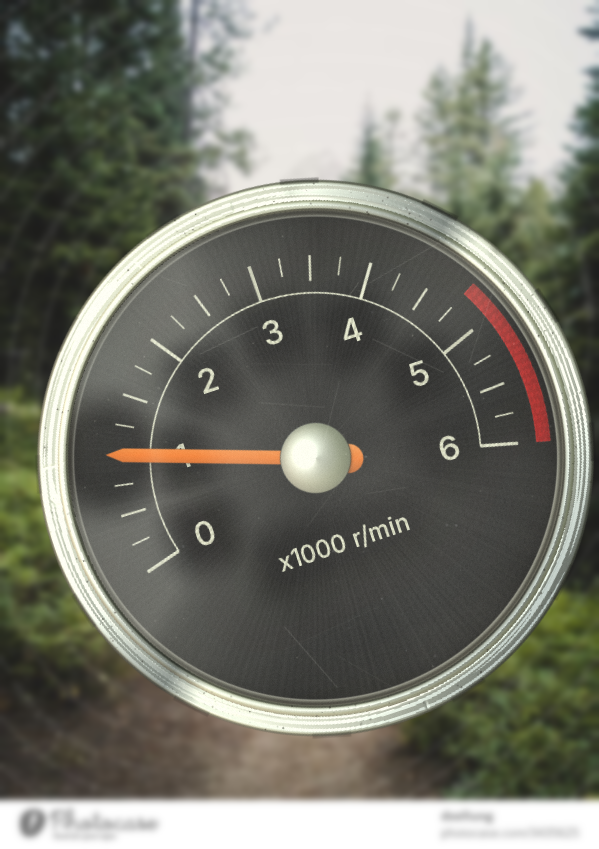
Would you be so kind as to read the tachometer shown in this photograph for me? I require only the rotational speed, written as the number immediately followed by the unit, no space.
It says 1000rpm
